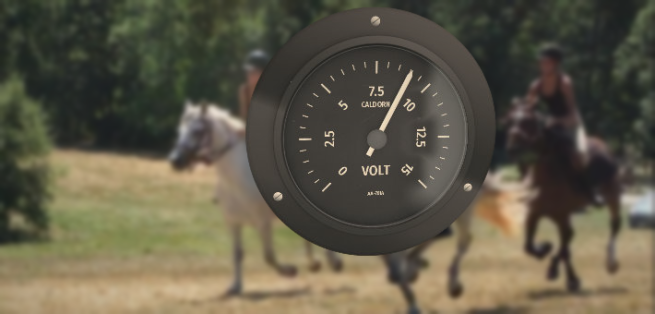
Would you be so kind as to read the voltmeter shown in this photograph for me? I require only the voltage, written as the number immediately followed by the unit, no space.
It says 9V
